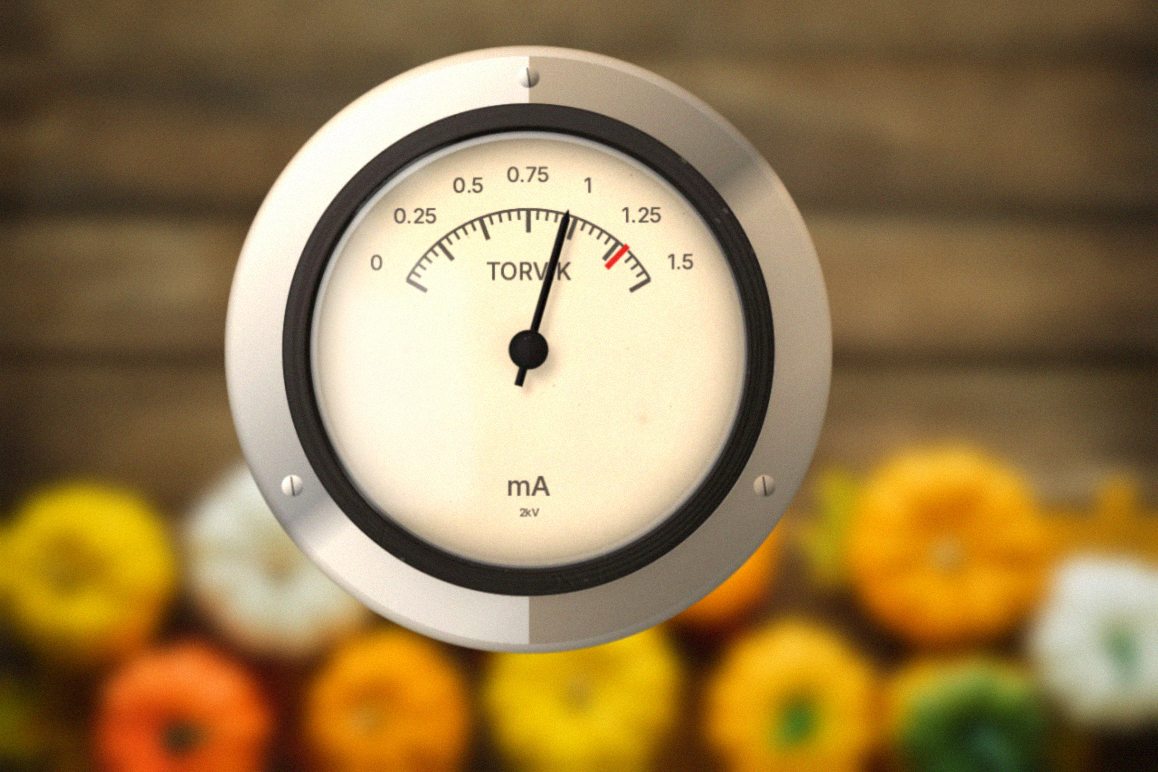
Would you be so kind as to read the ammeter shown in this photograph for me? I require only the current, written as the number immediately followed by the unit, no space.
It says 0.95mA
